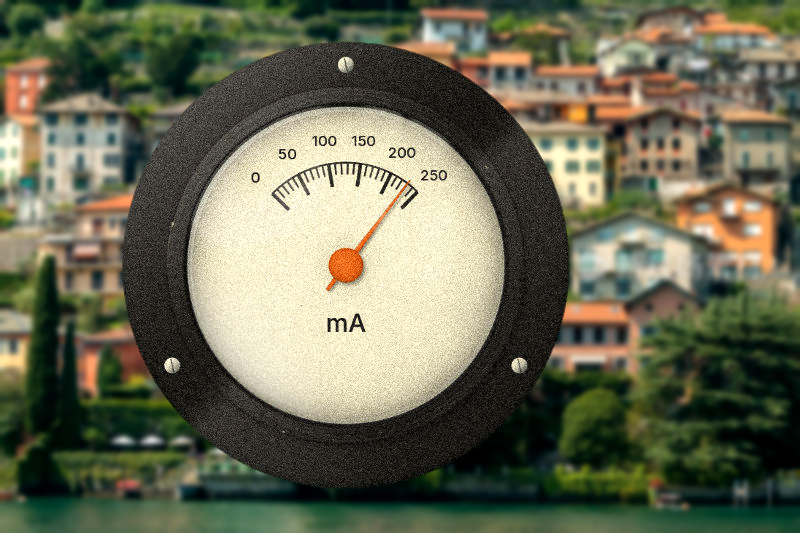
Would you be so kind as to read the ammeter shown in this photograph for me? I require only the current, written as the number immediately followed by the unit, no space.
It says 230mA
